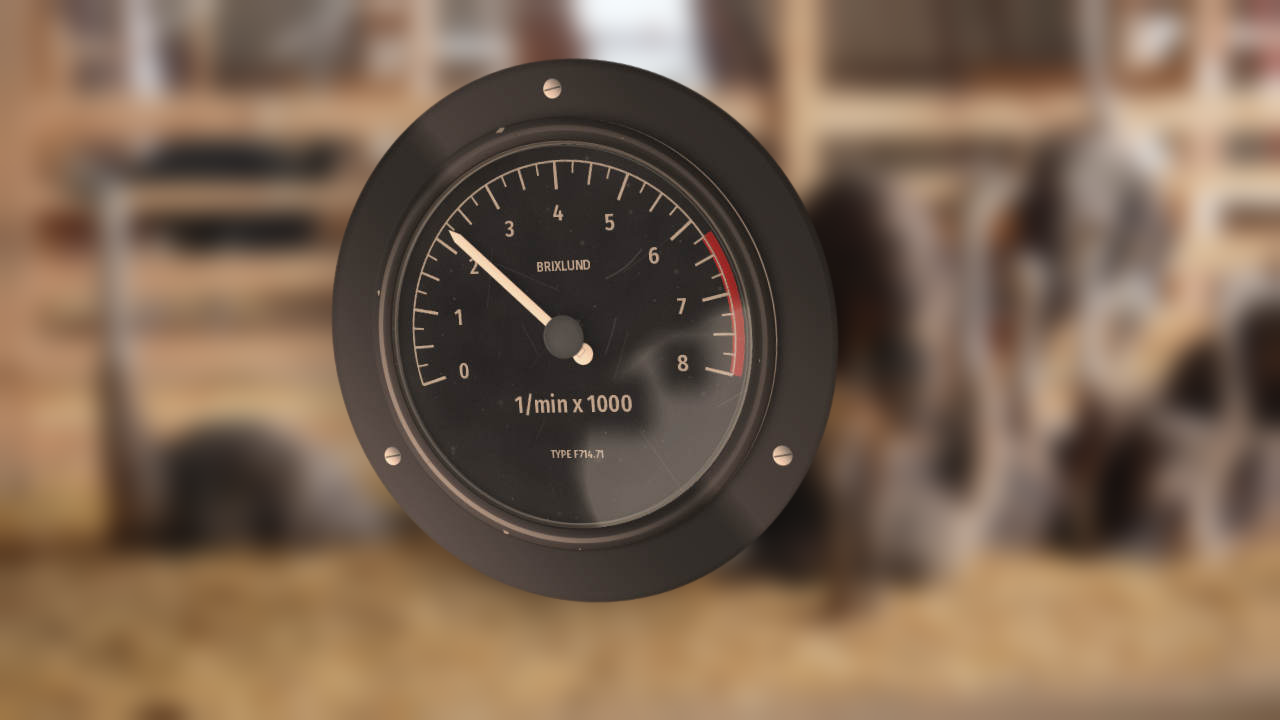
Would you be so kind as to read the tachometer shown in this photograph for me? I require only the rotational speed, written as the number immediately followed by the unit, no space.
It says 2250rpm
